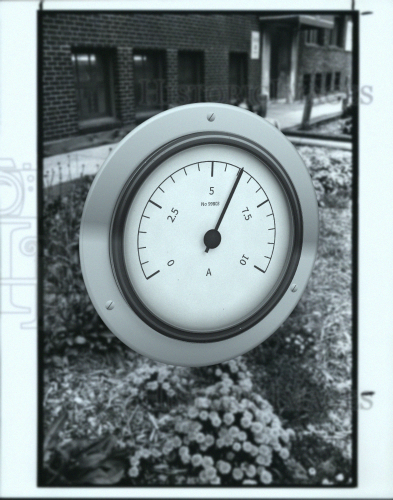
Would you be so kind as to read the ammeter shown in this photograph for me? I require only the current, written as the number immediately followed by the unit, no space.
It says 6A
